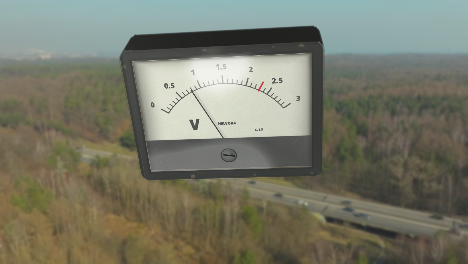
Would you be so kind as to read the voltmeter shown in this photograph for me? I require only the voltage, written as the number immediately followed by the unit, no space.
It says 0.8V
